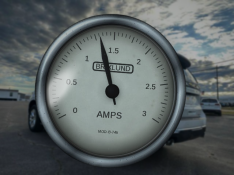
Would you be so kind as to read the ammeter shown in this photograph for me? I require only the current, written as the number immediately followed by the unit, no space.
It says 1.3A
